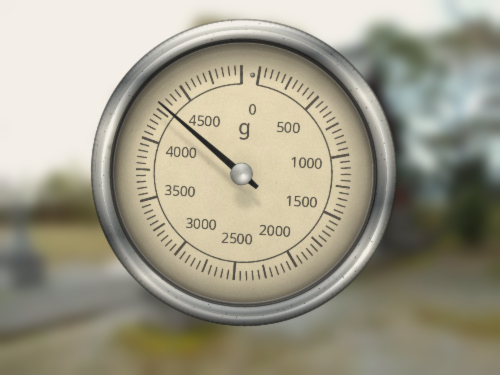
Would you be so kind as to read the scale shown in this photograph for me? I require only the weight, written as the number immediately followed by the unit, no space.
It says 4300g
